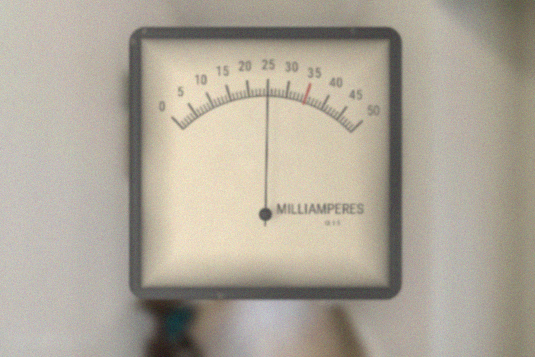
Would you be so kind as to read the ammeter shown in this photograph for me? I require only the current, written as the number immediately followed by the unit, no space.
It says 25mA
